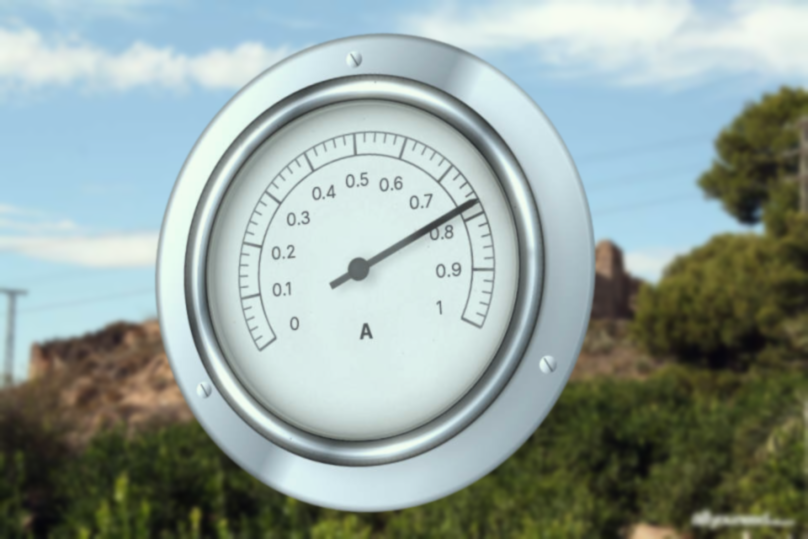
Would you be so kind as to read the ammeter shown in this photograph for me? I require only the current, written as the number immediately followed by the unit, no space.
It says 0.78A
